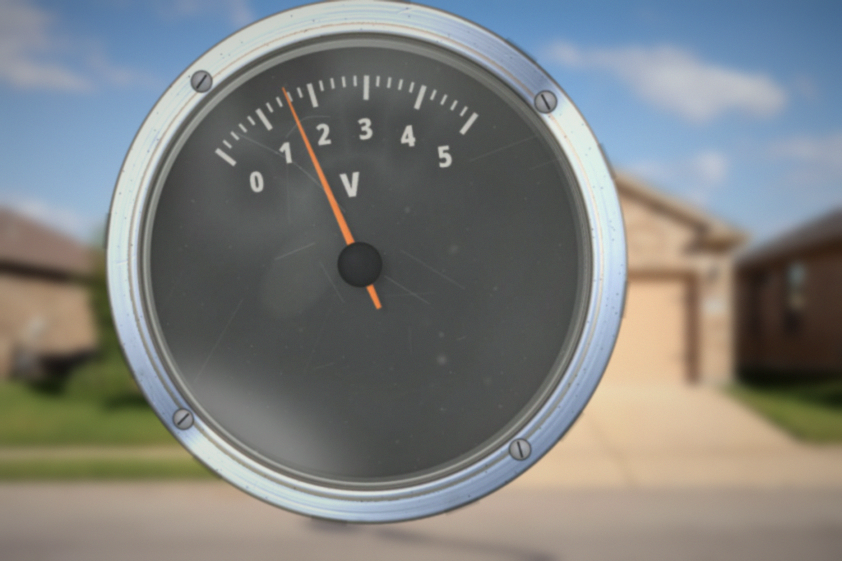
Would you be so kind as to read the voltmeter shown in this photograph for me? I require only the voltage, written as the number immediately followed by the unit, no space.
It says 1.6V
